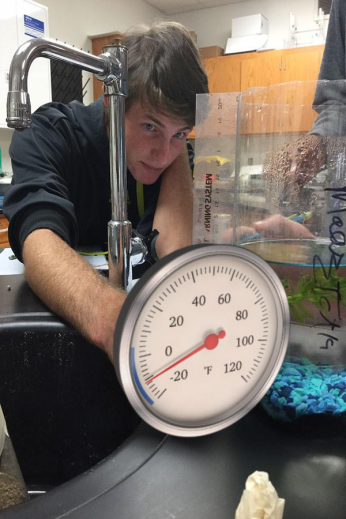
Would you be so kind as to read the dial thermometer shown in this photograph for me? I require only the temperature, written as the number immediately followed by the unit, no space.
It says -10°F
